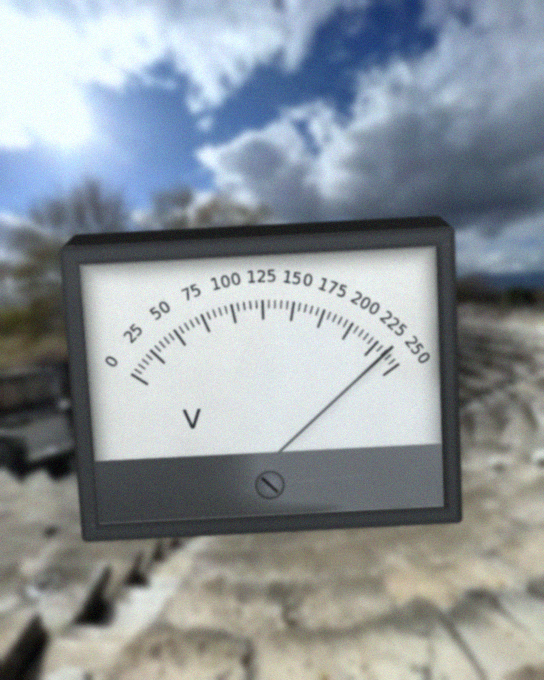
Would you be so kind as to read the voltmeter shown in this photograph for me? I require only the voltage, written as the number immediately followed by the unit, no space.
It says 235V
